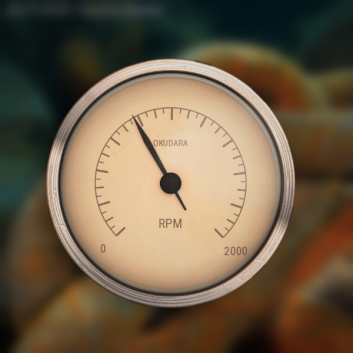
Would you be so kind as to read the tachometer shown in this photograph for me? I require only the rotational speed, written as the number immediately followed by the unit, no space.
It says 775rpm
